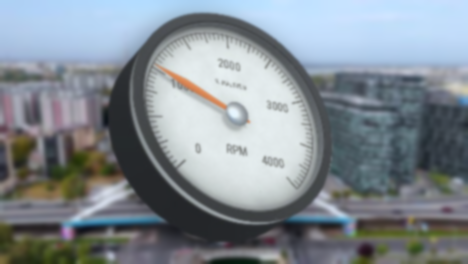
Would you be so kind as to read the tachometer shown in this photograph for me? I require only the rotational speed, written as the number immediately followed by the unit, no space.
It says 1000rpm
